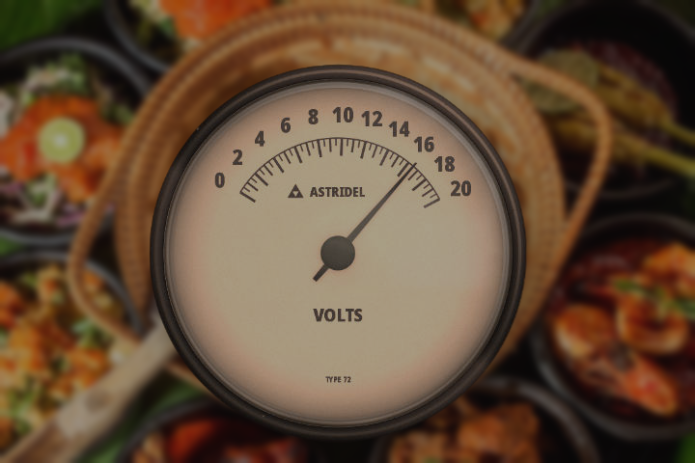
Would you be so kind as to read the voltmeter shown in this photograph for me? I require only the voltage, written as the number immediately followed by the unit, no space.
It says 16.5V
